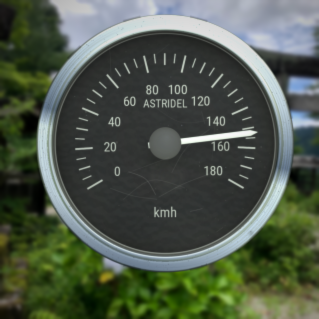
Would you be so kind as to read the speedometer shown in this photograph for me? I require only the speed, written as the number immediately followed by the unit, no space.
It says 152.5km/h
